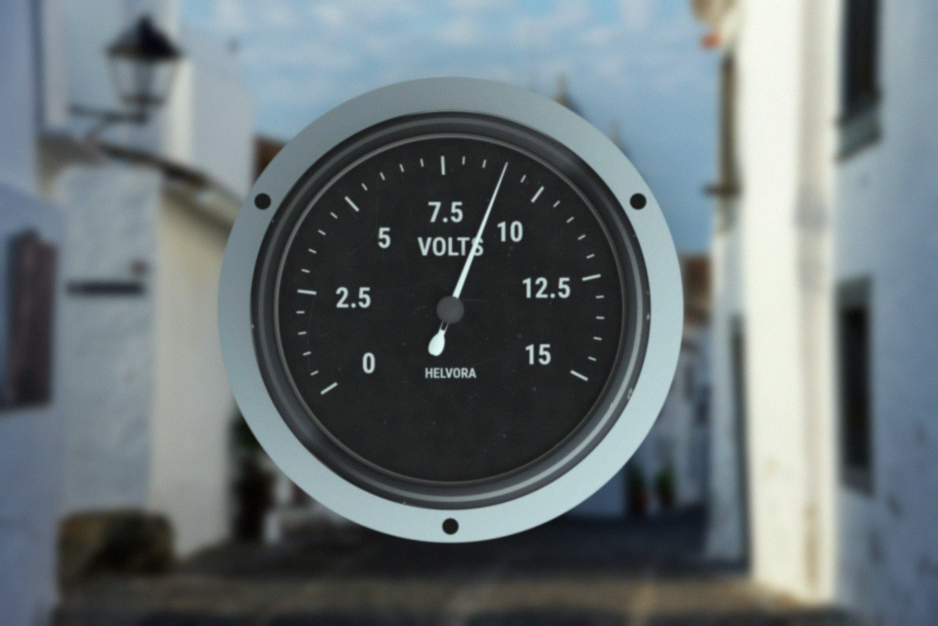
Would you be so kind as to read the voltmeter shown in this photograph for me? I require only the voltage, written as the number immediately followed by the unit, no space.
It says 9V
